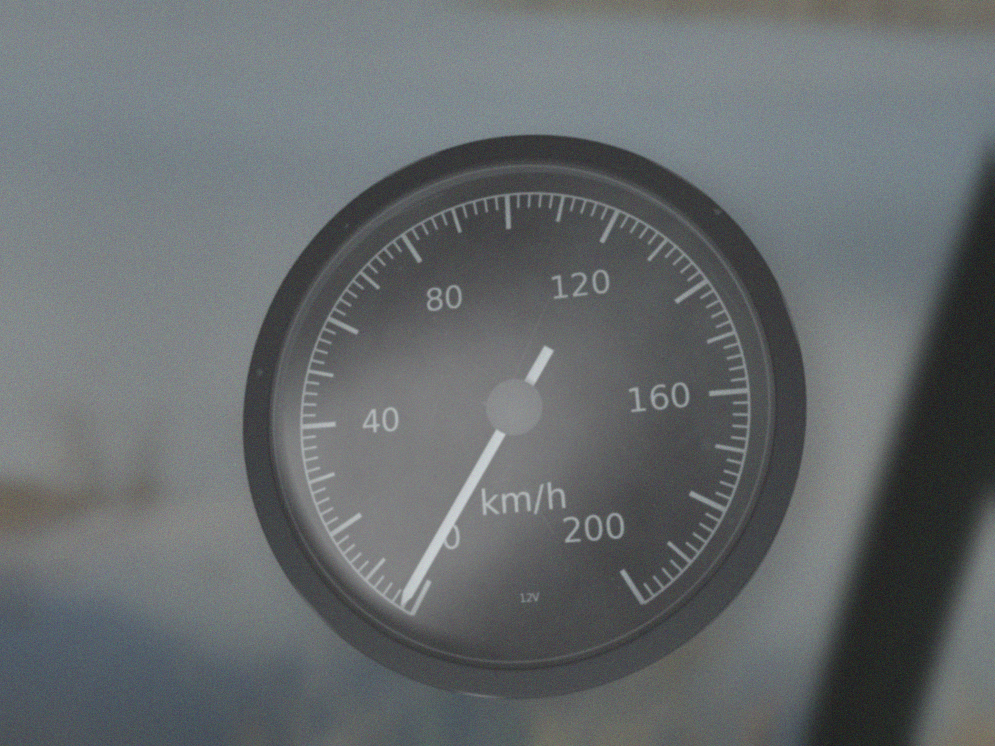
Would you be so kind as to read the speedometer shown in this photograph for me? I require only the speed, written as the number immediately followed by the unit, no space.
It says 2km/h
